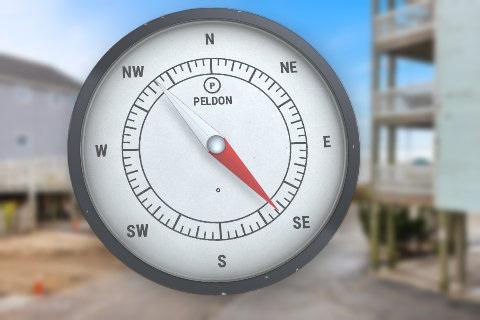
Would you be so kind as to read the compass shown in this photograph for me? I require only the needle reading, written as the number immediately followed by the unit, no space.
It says 140°
